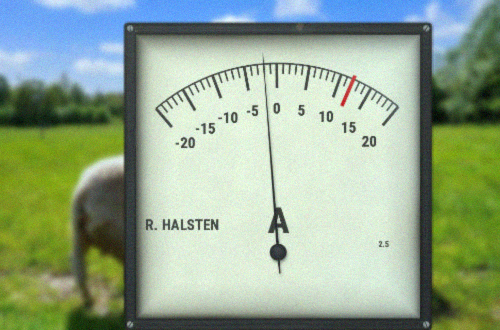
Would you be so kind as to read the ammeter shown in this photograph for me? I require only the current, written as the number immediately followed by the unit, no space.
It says -2A
